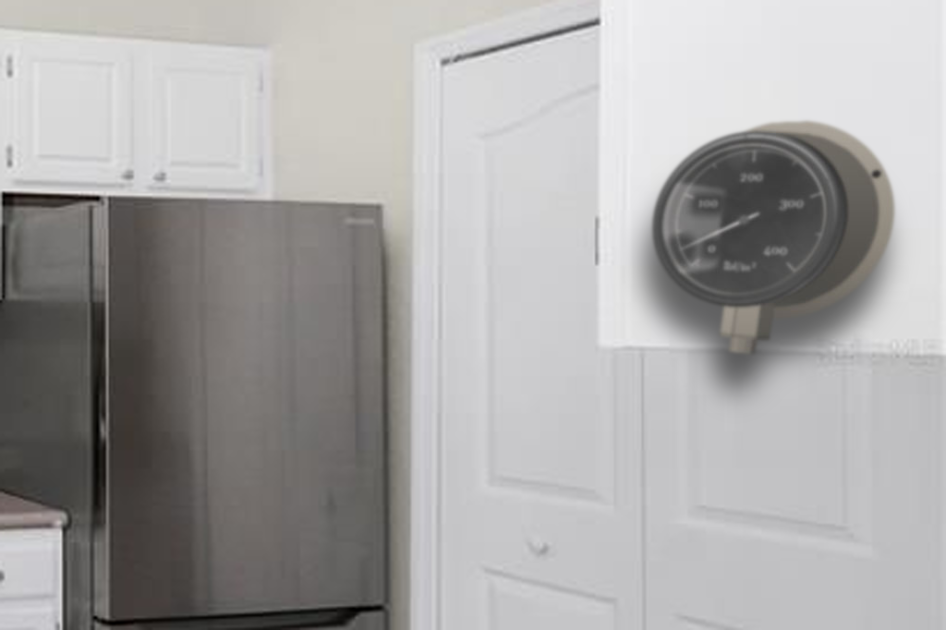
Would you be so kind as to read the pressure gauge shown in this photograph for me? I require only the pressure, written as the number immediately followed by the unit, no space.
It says 25psi
